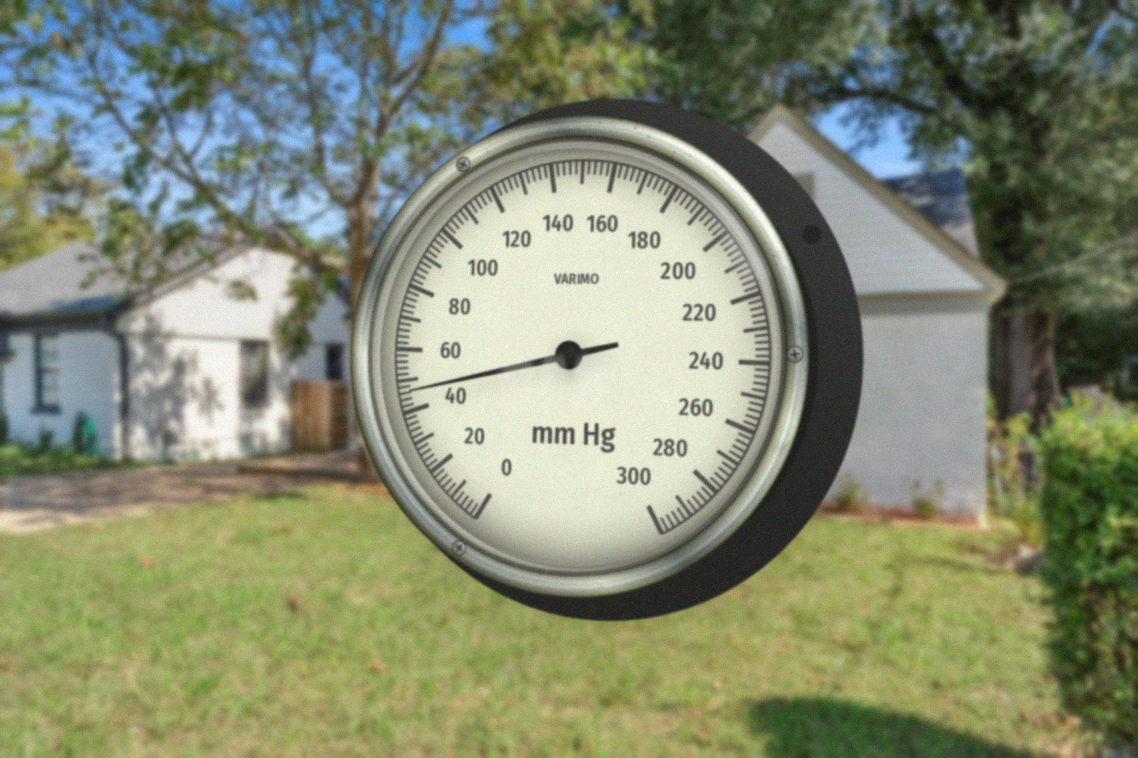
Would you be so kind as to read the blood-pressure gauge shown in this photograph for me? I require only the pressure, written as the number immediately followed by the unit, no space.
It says 46mmHg
